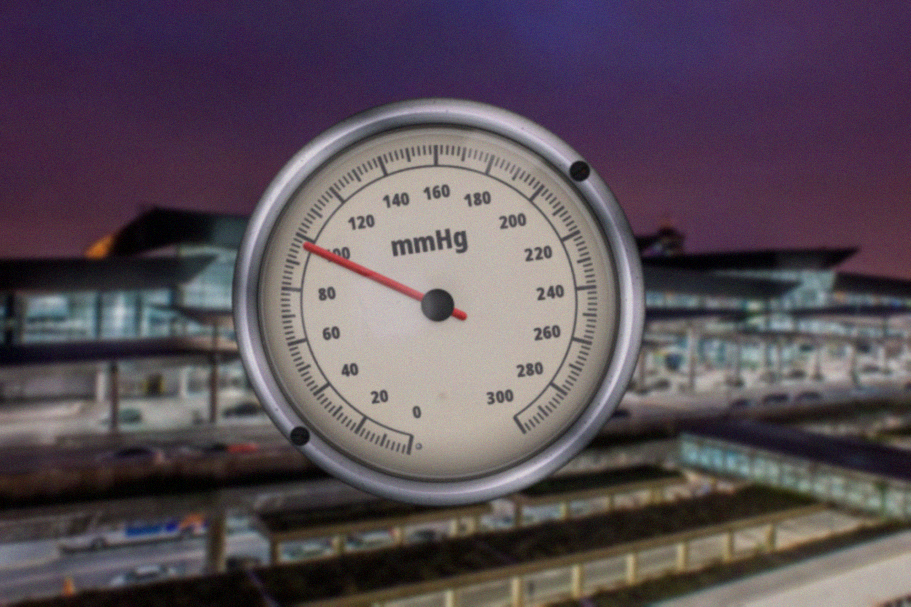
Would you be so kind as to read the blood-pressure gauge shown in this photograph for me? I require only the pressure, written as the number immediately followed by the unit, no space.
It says 98mmHg
